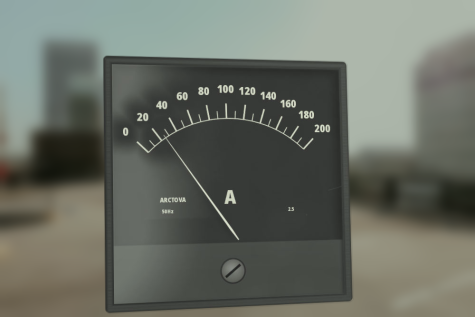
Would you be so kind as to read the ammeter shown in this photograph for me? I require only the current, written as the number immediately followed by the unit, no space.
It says 25A
